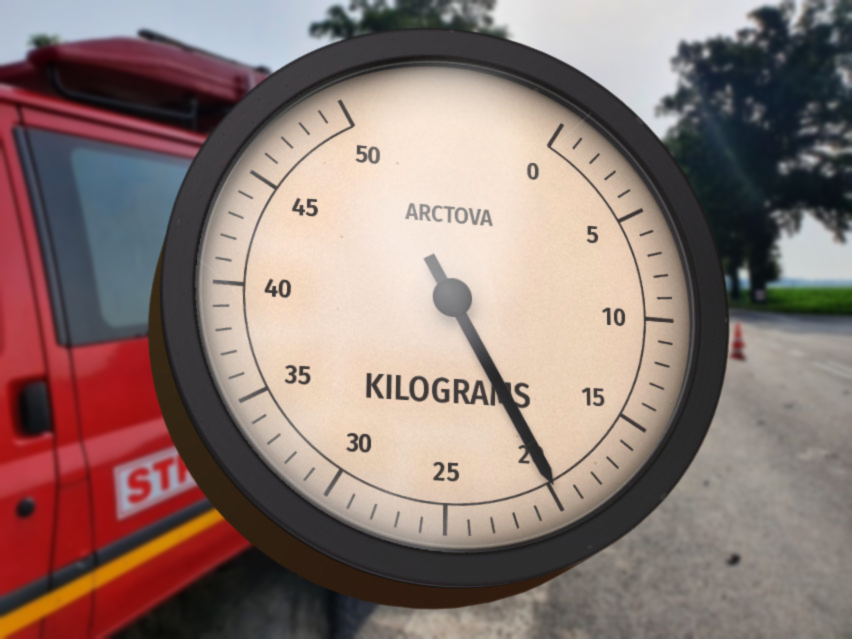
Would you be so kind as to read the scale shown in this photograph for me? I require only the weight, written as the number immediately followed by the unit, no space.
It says 20kg
